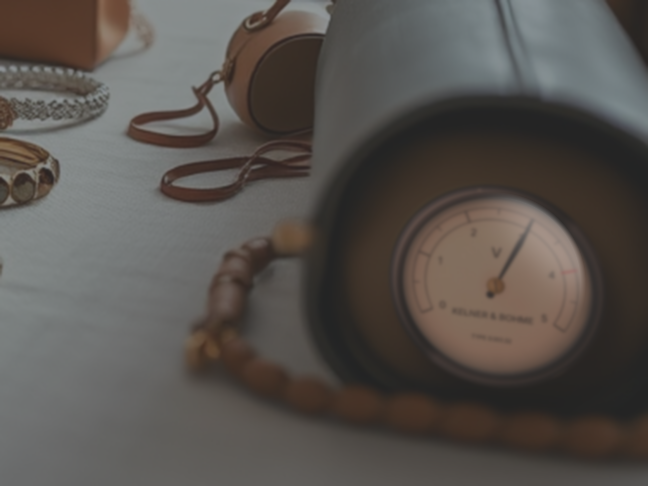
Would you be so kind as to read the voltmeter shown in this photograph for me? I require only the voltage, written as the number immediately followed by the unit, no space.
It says 3V
